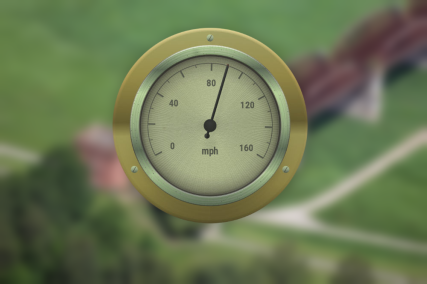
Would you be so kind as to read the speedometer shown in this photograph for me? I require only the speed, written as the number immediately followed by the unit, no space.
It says 90mph
